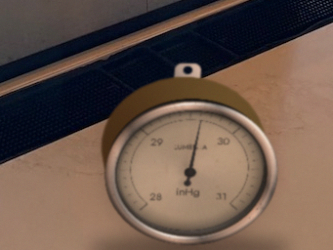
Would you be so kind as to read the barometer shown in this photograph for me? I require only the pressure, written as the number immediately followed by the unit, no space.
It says 29.6inHg
